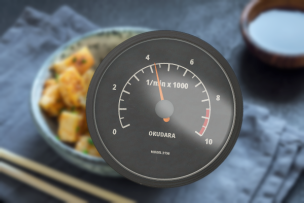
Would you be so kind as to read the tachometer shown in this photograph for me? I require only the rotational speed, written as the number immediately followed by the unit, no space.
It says 4250rpm
